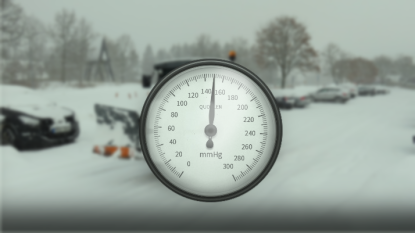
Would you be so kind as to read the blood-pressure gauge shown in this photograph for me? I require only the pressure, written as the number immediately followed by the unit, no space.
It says 150mmHg
